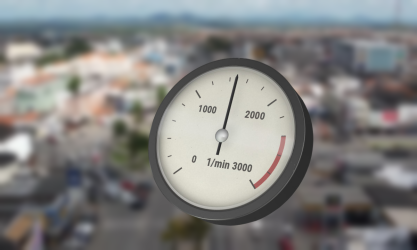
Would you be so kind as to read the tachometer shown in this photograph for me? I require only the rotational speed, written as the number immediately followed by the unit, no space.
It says 1500rpm
